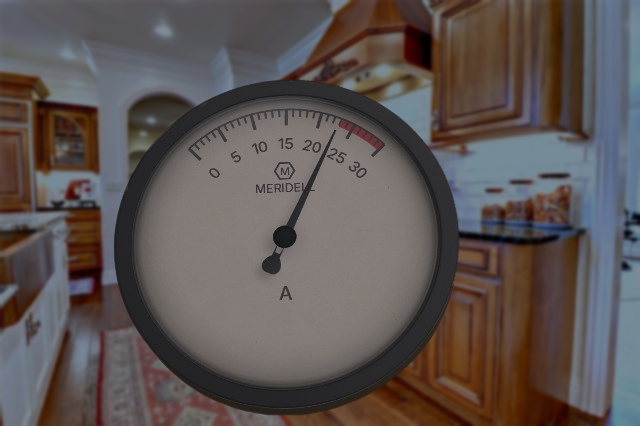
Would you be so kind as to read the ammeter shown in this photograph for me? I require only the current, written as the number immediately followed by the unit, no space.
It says 23A
